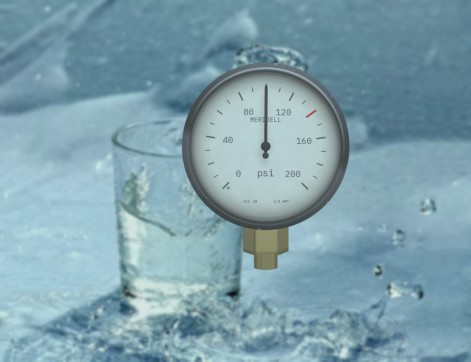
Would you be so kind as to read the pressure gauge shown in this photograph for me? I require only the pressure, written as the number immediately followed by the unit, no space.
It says 100psi
